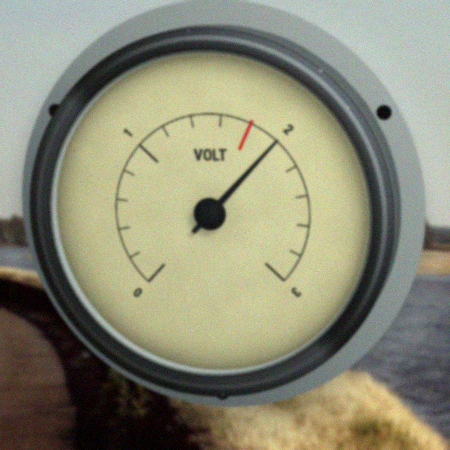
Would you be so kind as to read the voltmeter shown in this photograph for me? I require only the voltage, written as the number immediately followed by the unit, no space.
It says 2V
